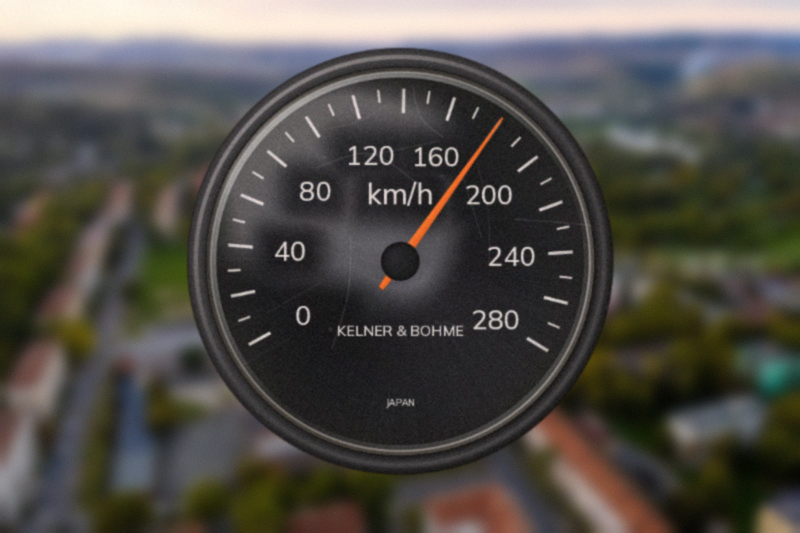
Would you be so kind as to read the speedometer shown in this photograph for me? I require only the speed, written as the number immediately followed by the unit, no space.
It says 180km/h
